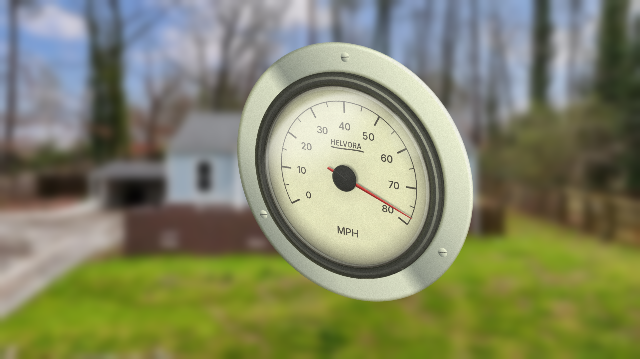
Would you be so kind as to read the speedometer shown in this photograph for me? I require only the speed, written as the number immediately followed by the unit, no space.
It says 77.5mph
